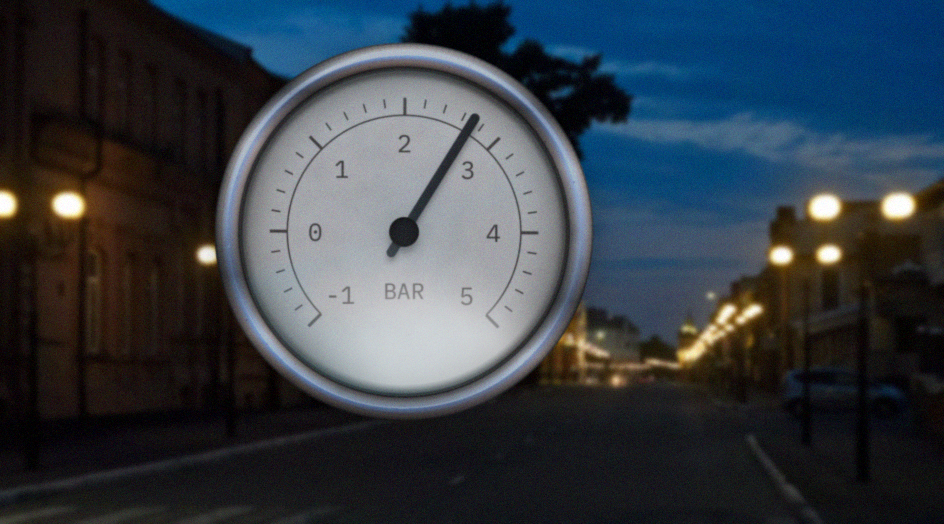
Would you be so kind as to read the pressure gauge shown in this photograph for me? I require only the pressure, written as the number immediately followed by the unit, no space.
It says 2.7bar
